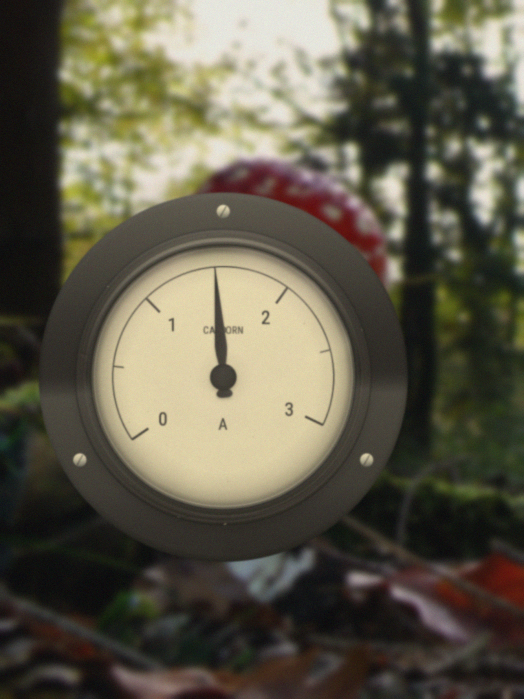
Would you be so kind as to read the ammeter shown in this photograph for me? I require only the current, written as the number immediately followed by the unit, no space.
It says 1.5A
